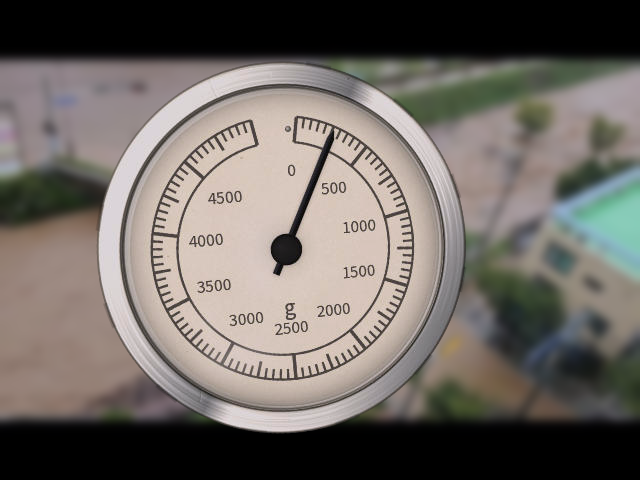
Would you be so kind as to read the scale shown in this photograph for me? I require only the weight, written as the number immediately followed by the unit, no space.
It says 250g
